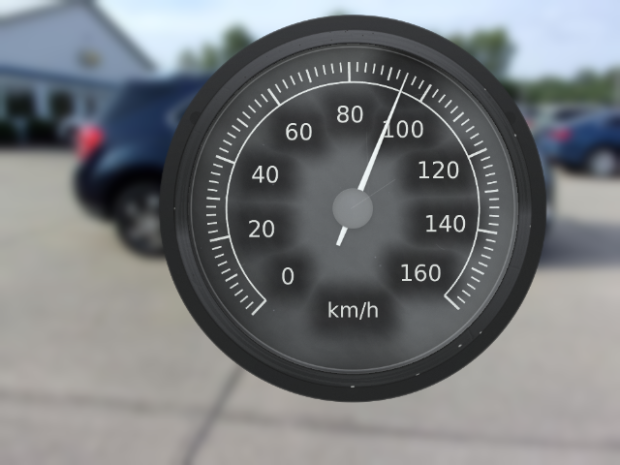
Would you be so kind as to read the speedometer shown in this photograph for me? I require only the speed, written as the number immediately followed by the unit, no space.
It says 94km/h
